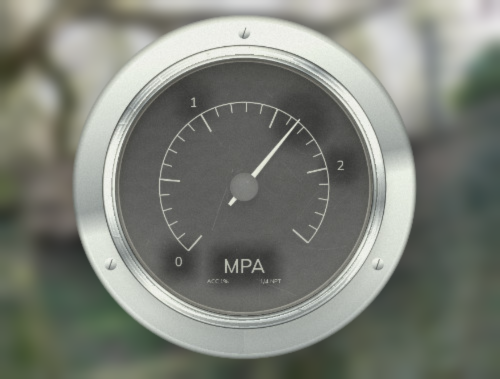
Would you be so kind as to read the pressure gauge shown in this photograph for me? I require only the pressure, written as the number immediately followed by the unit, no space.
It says 1.65MPa
